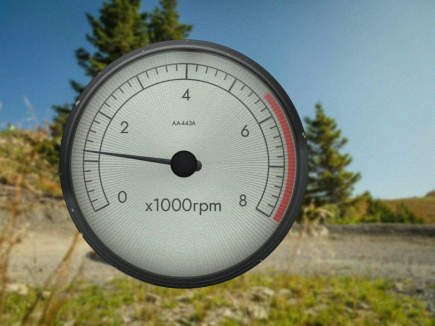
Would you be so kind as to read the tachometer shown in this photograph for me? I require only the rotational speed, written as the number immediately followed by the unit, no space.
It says 1200rpm
